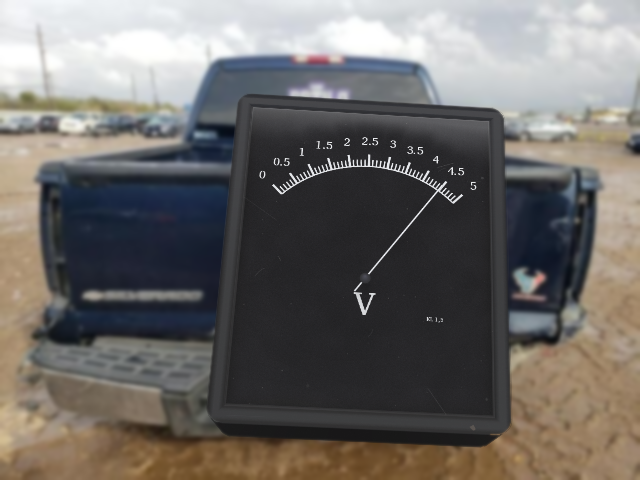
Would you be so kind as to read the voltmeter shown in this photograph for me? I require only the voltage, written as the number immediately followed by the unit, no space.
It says 4.5V
